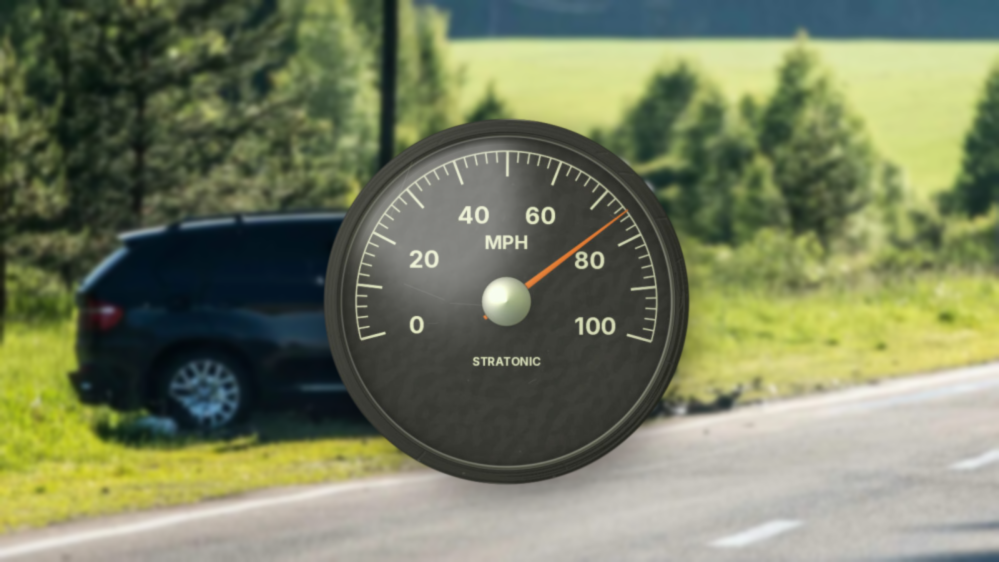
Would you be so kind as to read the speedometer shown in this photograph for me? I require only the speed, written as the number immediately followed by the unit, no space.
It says 75mph
